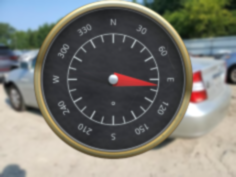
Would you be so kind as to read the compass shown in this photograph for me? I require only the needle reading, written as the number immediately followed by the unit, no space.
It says 97.5°
